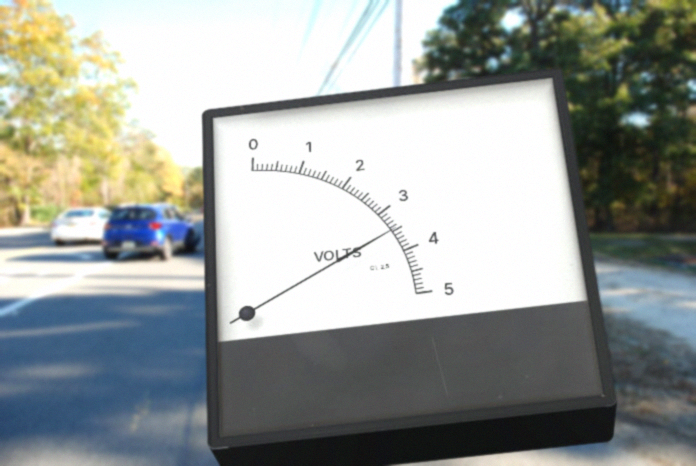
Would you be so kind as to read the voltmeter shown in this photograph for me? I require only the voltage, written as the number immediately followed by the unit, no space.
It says 3.5V
